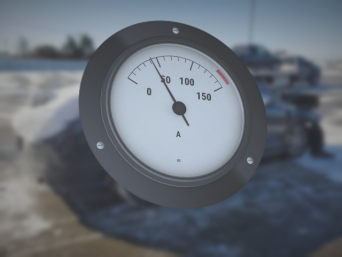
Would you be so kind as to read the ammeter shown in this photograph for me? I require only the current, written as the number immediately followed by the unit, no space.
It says 40A
